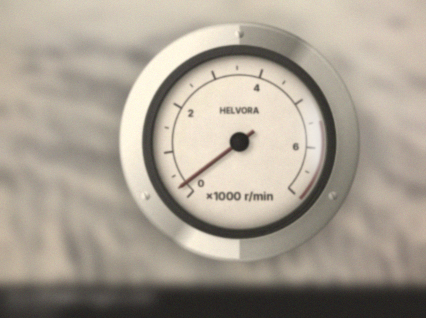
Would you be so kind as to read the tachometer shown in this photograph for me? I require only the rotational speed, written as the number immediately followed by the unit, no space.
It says 250rpm
